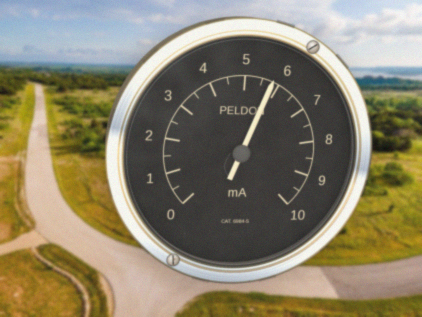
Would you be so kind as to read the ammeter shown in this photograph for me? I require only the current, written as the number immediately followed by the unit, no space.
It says 5.75mA
